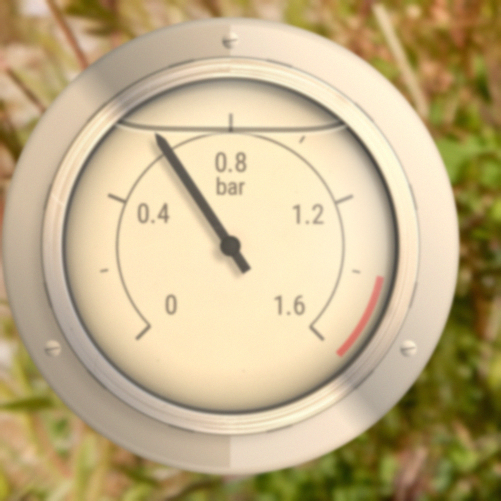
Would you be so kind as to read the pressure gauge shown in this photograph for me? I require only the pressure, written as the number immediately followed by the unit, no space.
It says 0.6bar
